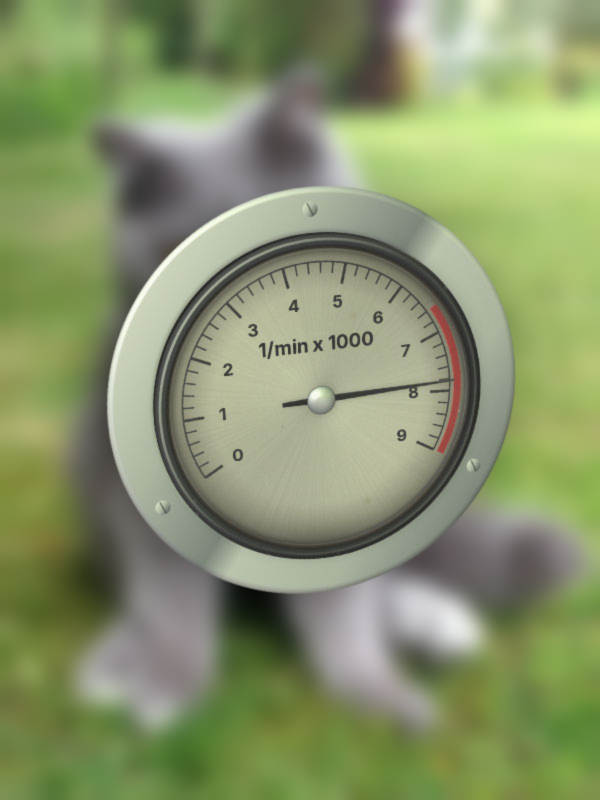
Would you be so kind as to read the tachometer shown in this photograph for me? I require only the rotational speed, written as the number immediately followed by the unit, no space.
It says 7800rpm
